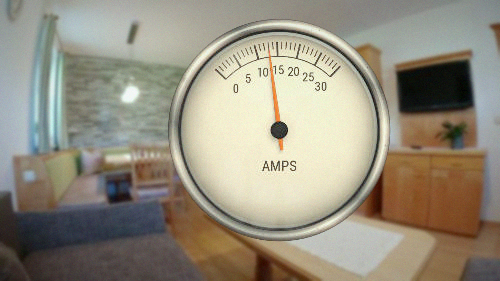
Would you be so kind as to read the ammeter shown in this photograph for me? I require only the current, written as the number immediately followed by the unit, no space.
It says 13A
